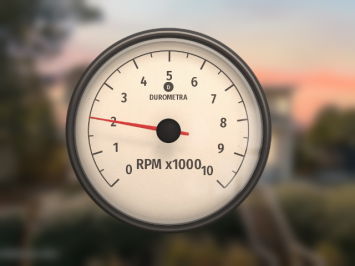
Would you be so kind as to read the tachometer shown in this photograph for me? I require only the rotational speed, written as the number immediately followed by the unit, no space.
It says 2000rpm
